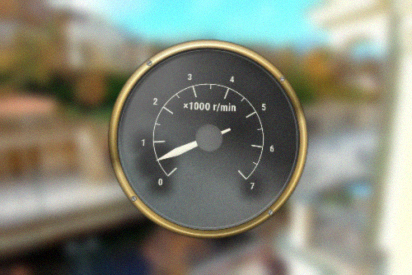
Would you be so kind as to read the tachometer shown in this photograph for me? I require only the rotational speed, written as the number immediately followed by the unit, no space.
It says 500rpm
